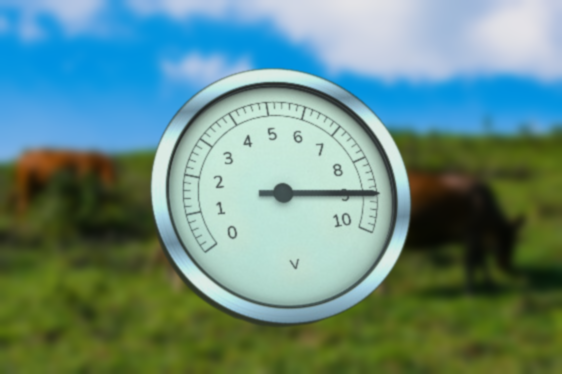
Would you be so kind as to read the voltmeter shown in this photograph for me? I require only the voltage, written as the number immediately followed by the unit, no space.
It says 9V
